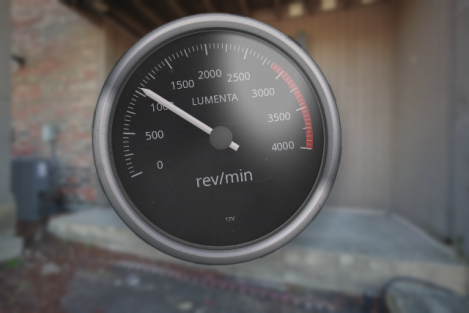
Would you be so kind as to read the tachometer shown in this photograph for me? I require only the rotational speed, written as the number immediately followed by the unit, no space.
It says 1050rpm
